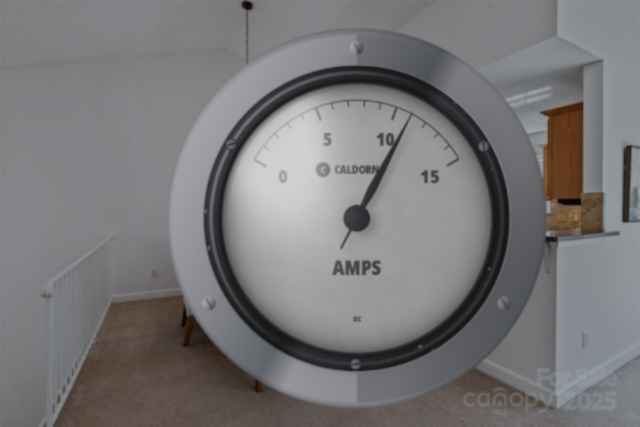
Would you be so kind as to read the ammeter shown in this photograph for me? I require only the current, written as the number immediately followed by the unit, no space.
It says 11A
